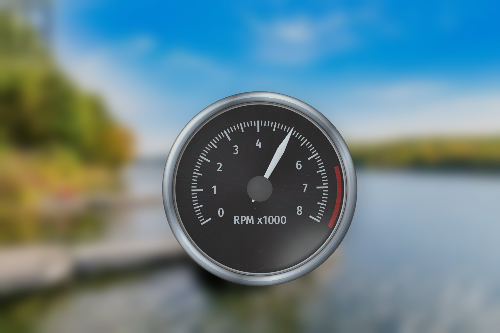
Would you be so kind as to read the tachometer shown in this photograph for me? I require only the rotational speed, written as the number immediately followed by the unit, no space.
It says 5000rpm
